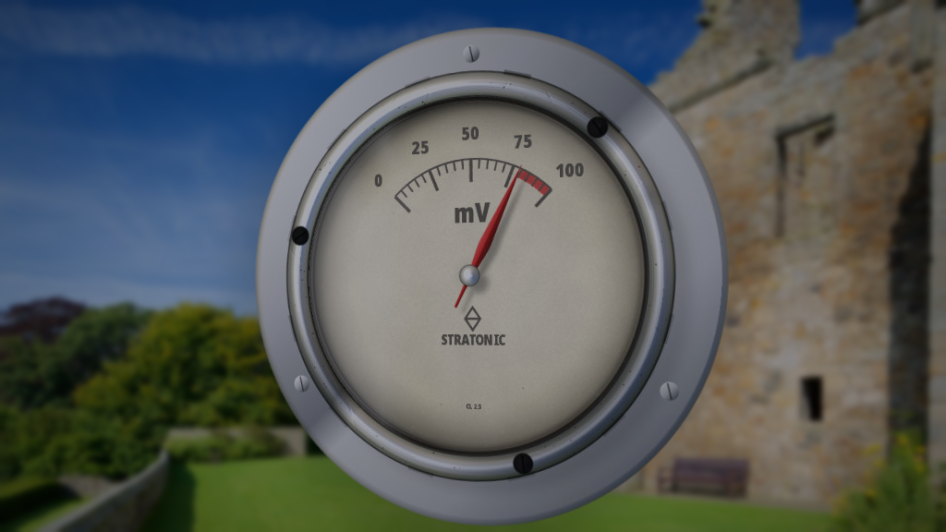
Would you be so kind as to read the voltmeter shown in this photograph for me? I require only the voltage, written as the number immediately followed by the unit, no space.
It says 80mV
